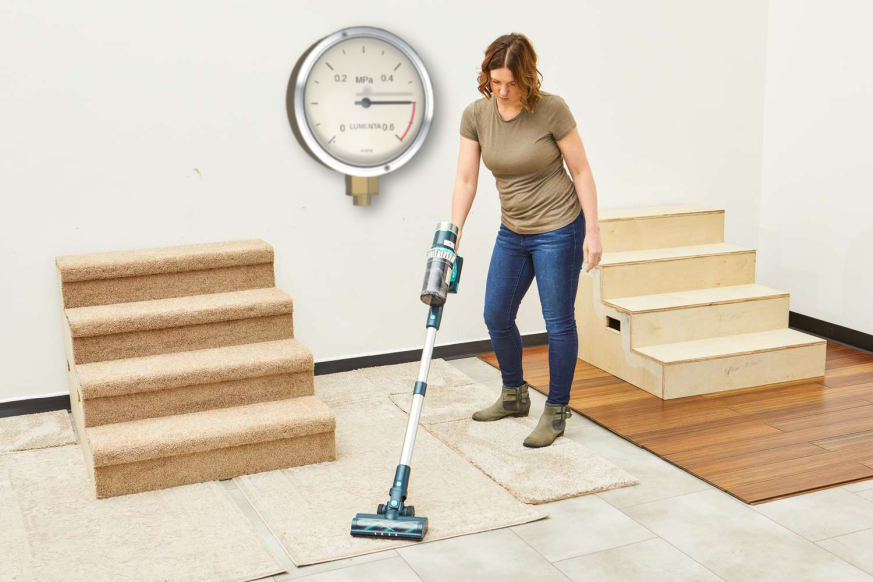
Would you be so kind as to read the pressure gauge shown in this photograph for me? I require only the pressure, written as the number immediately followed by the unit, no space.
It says 0.5MPa
